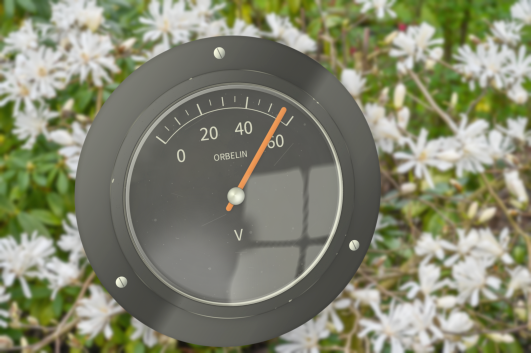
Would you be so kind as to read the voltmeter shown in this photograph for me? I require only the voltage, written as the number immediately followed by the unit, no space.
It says 55V
